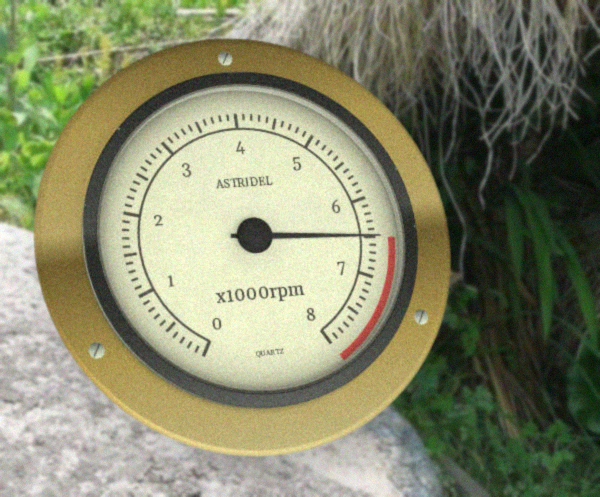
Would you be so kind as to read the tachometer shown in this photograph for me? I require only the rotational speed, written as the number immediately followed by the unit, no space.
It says 6500rpm
